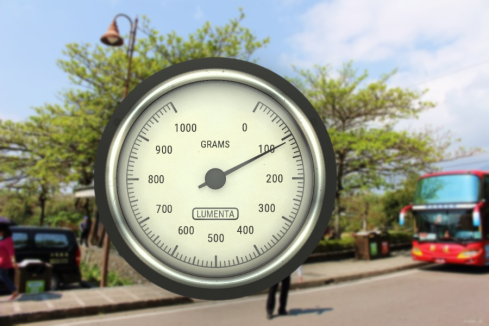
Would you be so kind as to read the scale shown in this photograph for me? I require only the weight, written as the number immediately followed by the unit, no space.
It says 110g
